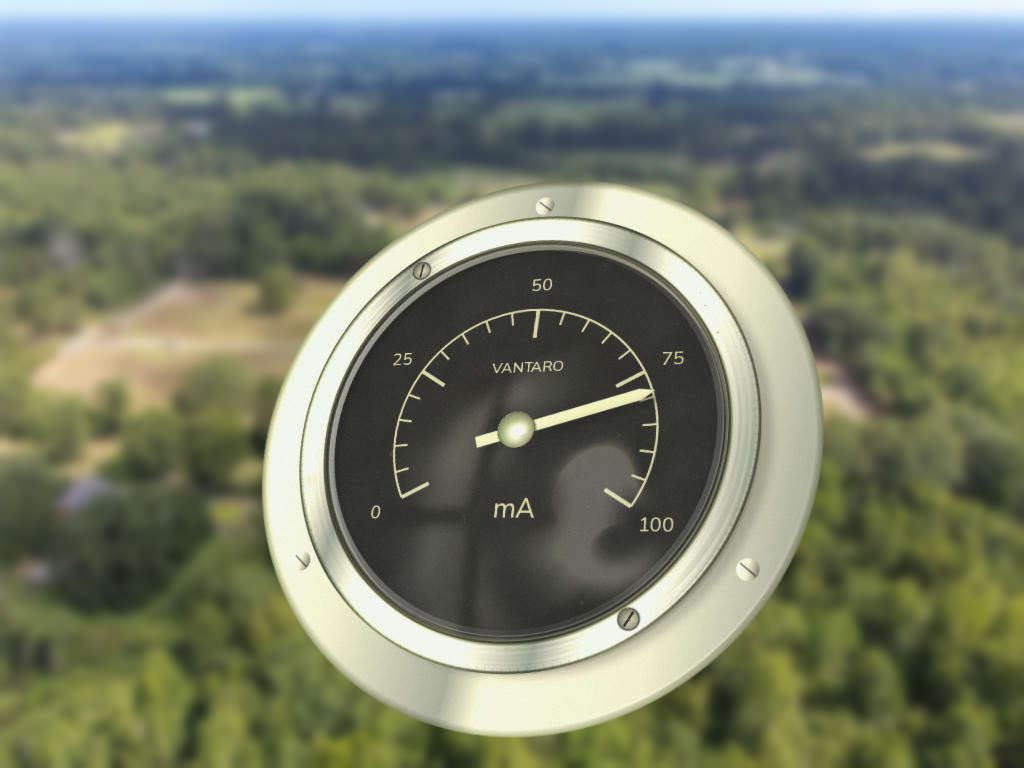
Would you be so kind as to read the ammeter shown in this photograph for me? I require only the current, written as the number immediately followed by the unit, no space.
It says 80mA
